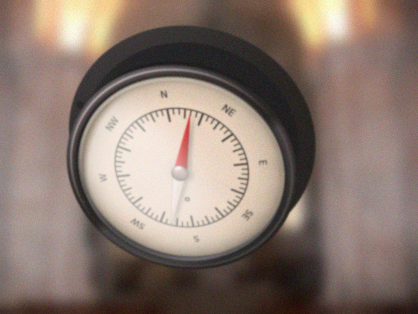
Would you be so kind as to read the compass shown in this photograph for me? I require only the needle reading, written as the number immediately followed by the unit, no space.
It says 20°
